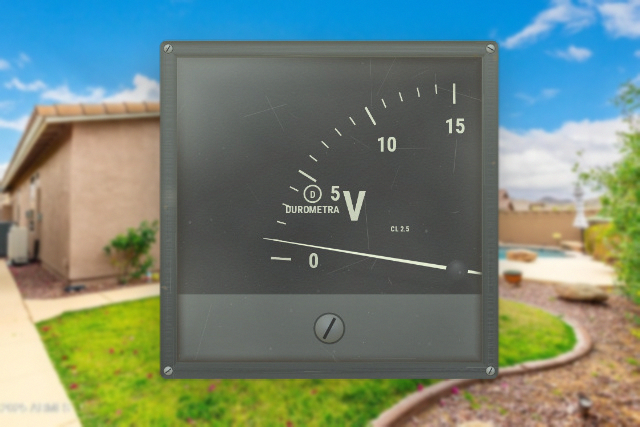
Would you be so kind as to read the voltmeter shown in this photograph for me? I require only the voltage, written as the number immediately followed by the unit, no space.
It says 1V
